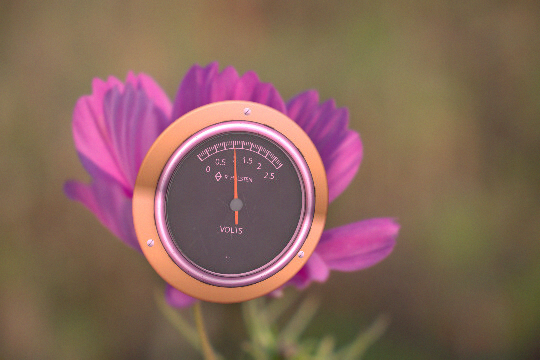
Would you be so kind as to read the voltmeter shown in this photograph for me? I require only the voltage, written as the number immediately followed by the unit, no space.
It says 1V
